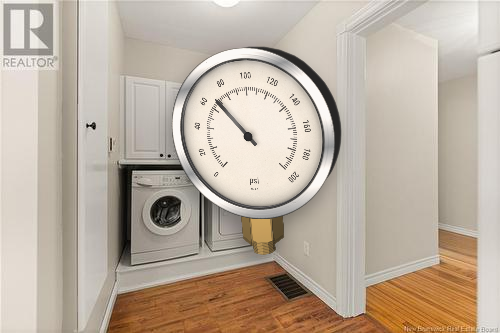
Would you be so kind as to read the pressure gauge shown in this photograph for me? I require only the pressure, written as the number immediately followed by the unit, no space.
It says 70psi
